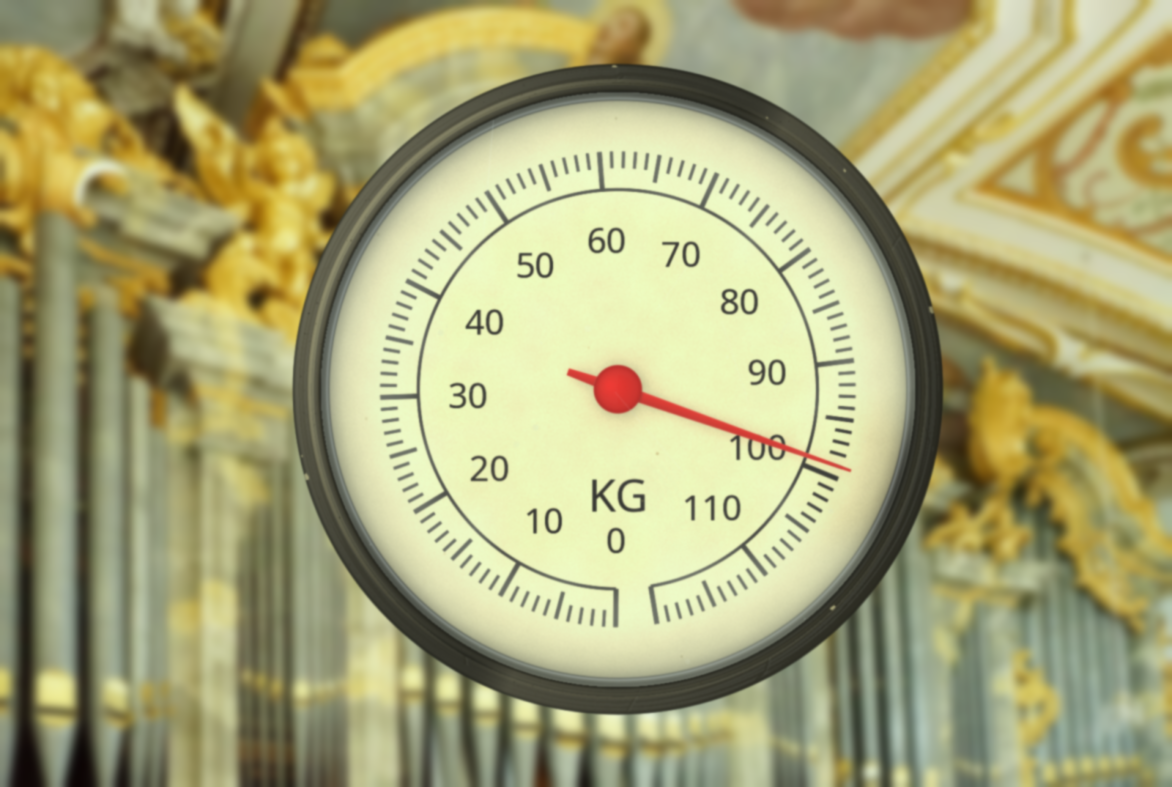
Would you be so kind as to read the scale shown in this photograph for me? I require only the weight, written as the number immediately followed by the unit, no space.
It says 99kg
